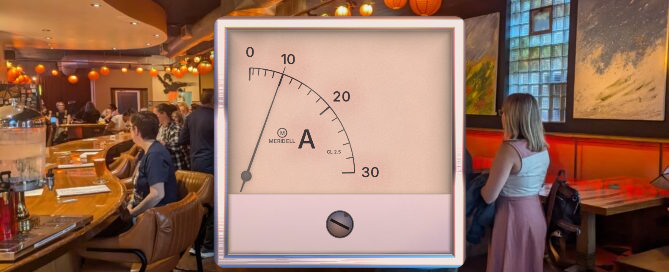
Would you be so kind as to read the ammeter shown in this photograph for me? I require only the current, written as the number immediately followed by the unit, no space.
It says 10A
